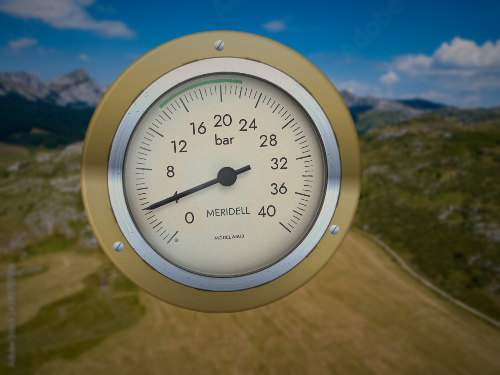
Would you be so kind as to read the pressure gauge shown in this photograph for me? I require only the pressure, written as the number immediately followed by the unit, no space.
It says 4bar
